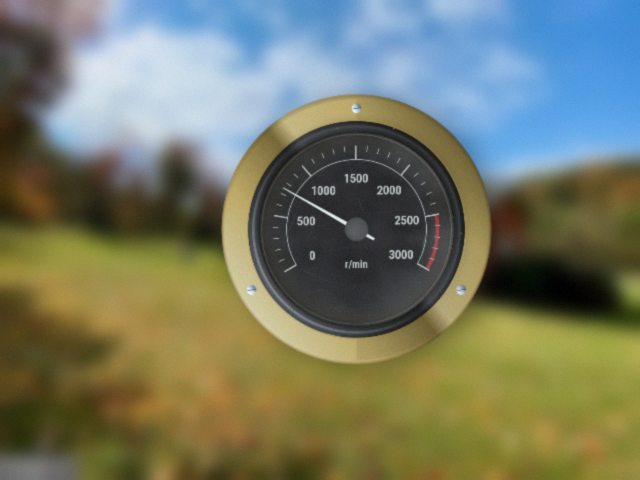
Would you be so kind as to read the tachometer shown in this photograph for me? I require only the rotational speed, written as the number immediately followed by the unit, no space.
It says 750rpm
